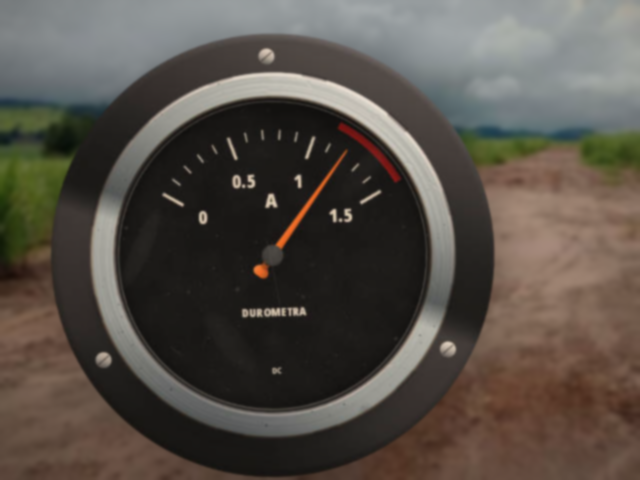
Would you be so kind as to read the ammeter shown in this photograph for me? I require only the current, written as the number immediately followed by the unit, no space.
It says 1.2A
